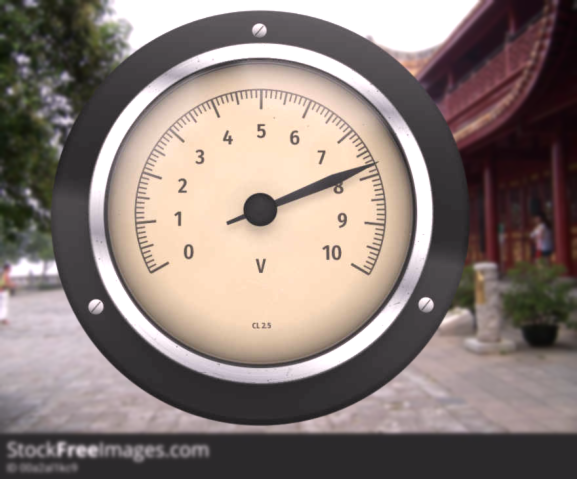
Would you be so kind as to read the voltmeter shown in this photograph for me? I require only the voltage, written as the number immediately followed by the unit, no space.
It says 7.8V
